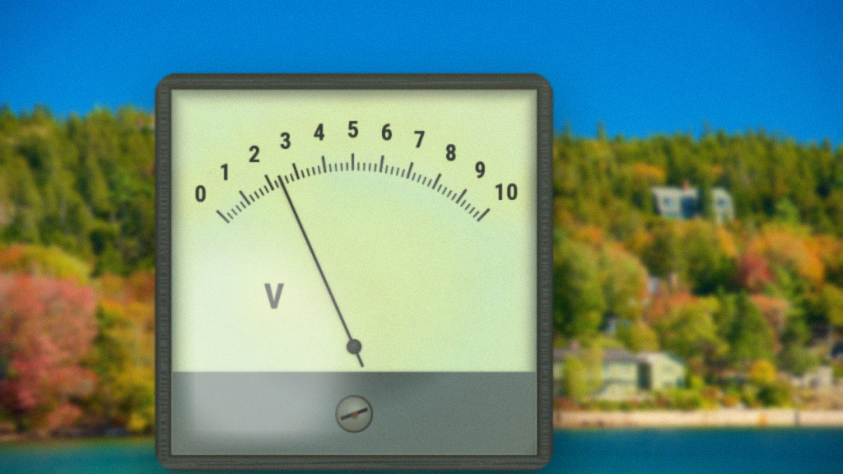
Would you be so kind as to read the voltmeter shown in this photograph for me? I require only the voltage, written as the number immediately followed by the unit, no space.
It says 2.4V
